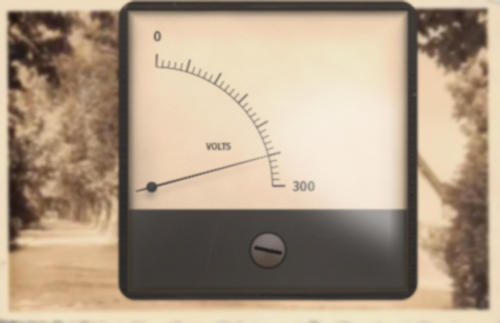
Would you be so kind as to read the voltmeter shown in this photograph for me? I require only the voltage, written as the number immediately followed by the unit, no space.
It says 250V
